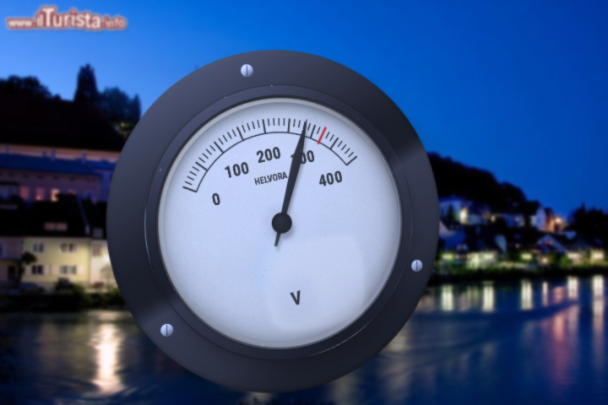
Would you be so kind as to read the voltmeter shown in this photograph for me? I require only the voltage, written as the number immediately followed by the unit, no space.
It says 280V
